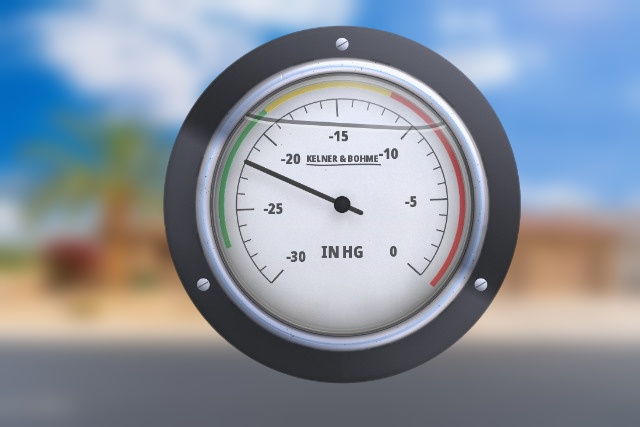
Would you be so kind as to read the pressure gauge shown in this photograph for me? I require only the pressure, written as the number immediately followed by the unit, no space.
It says -22inHg
